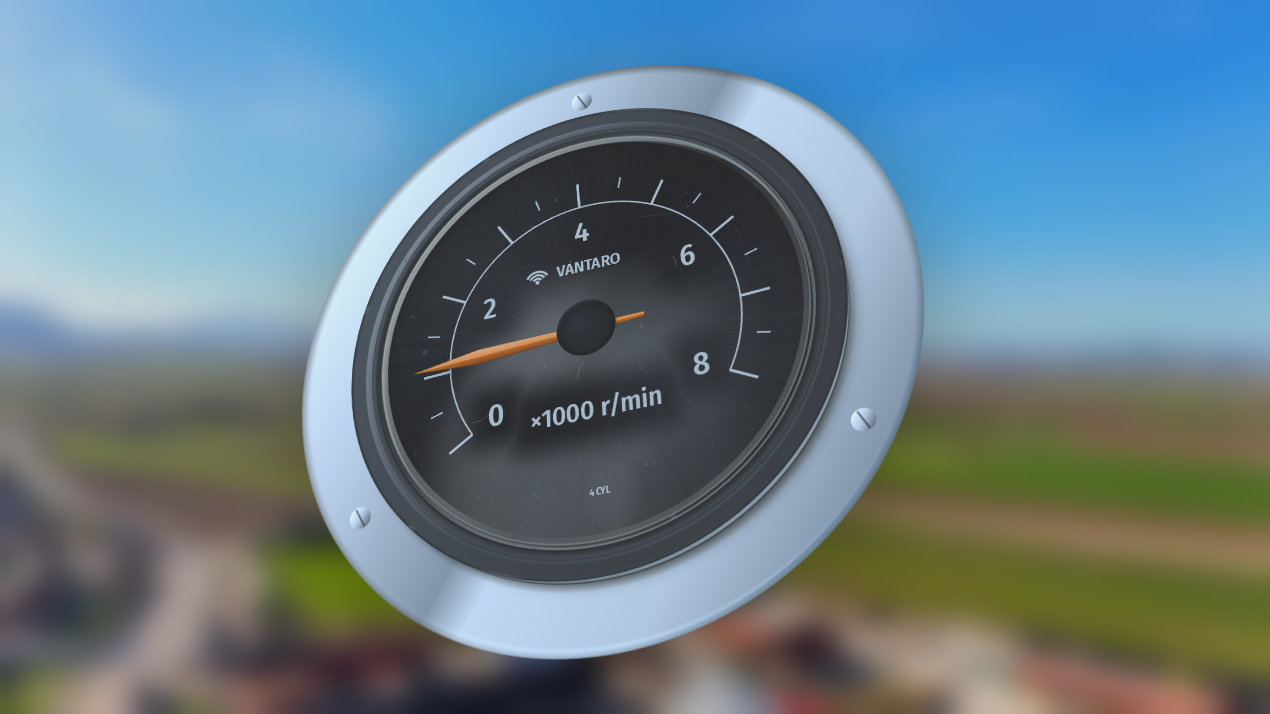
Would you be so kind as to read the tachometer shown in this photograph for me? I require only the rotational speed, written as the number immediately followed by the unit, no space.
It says 1000rpm
